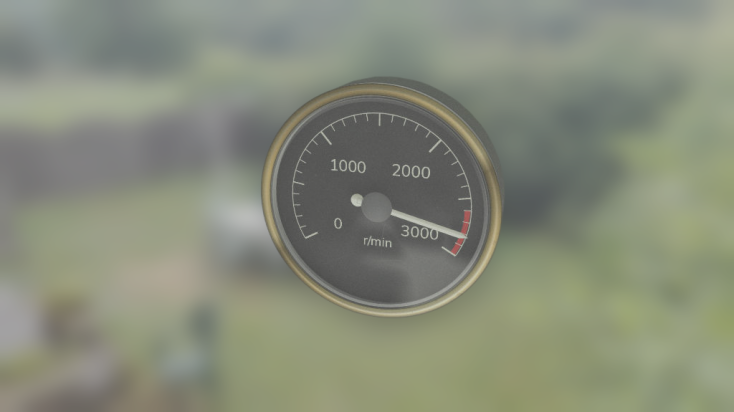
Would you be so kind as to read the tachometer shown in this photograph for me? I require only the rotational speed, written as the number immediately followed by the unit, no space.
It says 2800rpm
